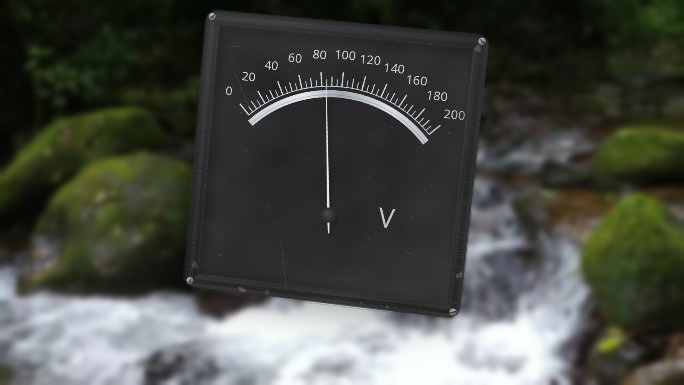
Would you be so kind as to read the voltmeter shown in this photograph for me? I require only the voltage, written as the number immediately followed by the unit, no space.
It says 85V
